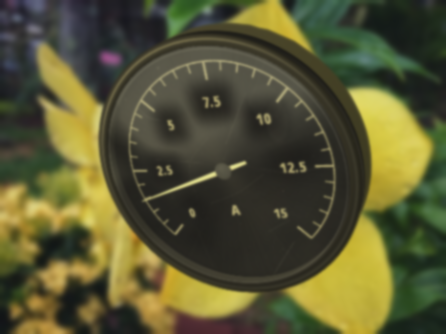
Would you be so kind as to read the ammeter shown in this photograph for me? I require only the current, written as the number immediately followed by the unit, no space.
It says 1.5A
